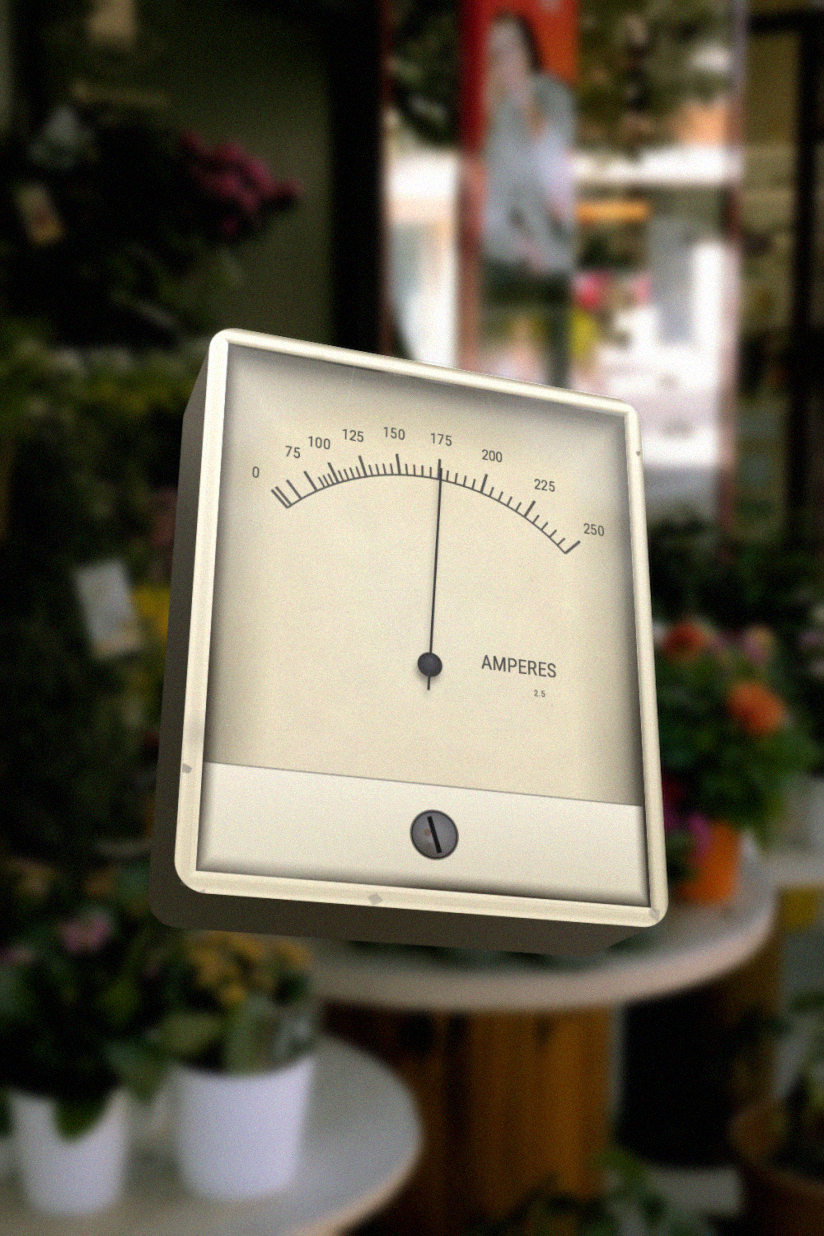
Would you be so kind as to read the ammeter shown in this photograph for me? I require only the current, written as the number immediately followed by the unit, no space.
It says 175A
